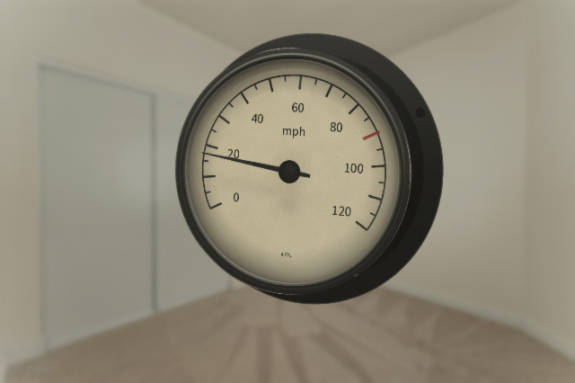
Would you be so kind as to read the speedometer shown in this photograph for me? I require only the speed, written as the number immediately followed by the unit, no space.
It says 17.5mph
